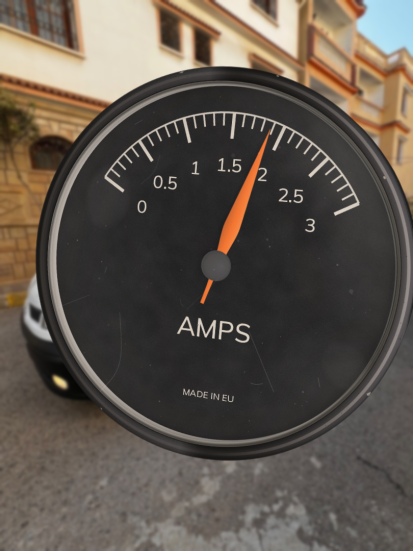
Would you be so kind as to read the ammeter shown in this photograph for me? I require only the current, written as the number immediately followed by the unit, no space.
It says 1.9A
